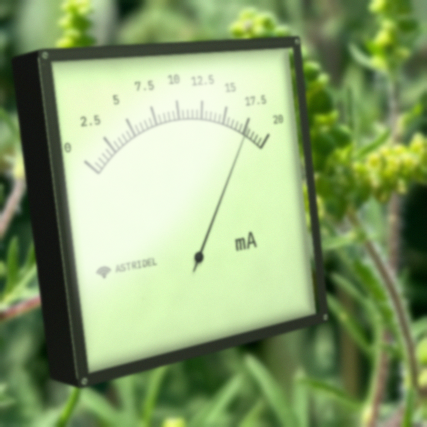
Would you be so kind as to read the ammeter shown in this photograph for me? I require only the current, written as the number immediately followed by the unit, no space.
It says 17.5mA
